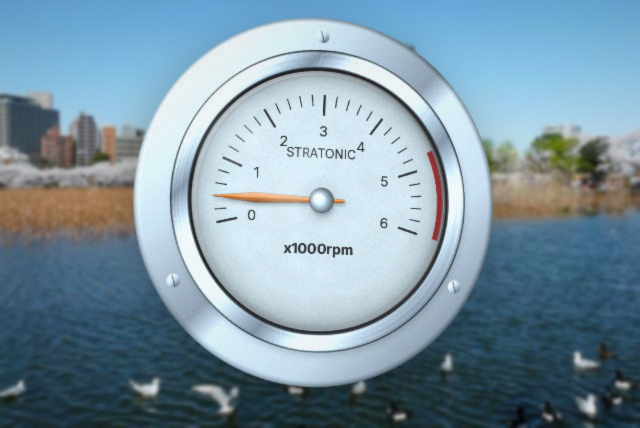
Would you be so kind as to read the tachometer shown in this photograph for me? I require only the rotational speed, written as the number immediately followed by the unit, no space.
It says 400rpm
